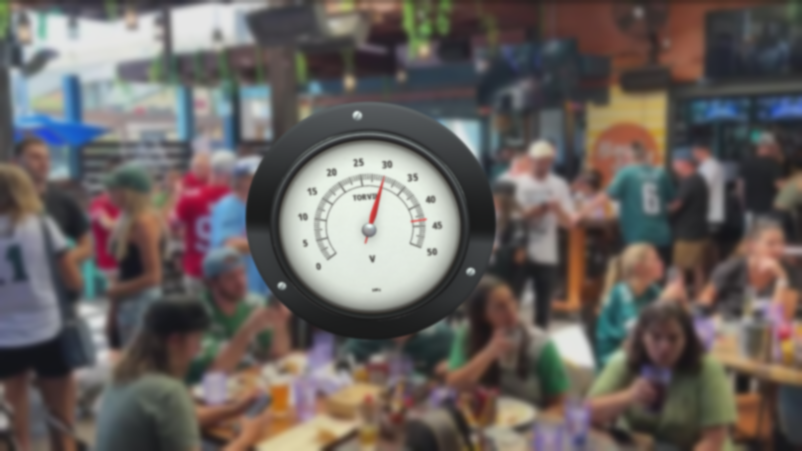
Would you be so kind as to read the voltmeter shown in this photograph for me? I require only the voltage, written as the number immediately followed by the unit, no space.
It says 30V
